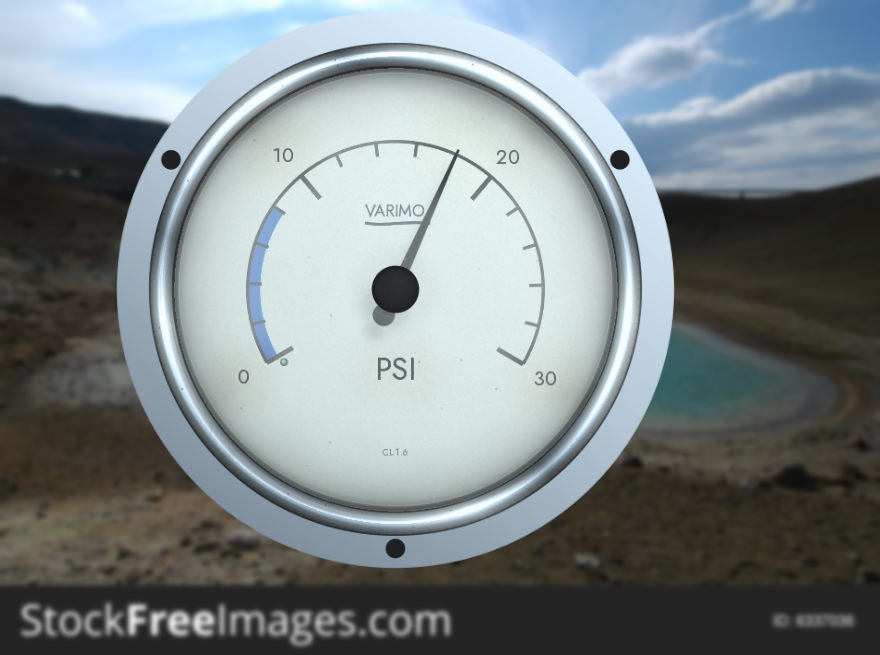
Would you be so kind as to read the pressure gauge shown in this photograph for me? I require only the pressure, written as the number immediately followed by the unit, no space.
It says 18psi
